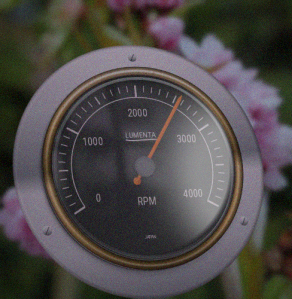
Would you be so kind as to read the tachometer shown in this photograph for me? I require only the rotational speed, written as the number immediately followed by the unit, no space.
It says 2550rpm
